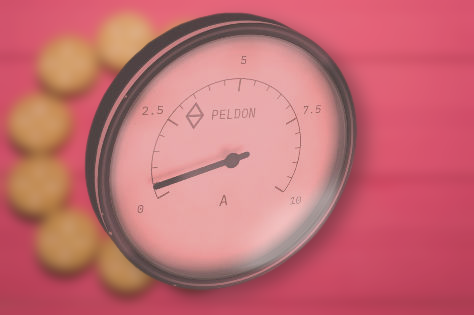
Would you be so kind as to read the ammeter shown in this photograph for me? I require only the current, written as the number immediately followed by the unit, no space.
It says 0.5A
